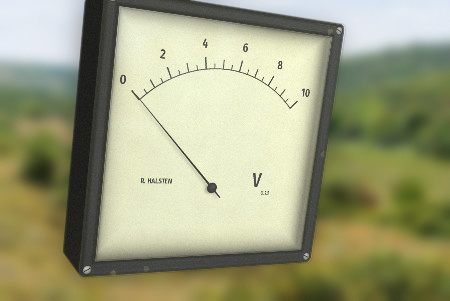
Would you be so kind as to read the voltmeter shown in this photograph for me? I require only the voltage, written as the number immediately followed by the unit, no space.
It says 0V
